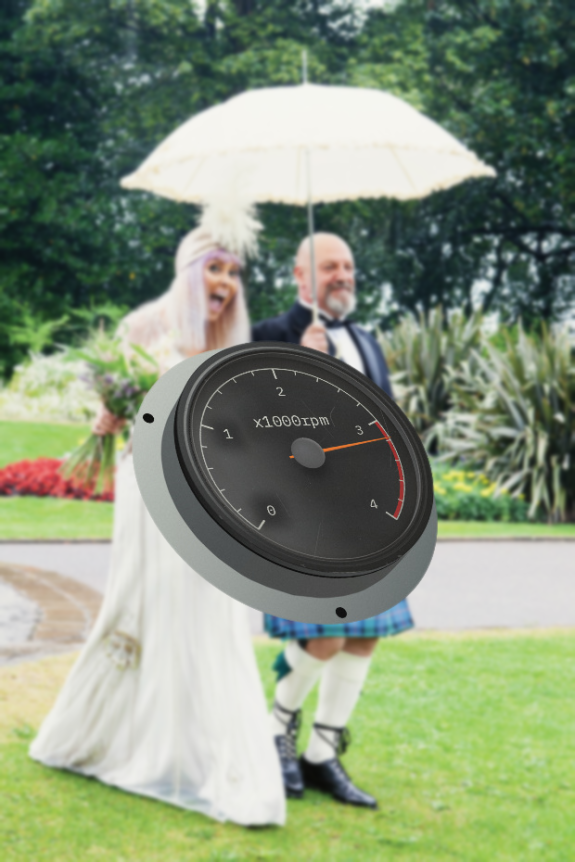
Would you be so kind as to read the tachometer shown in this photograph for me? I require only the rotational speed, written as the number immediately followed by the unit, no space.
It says 3200rpm
